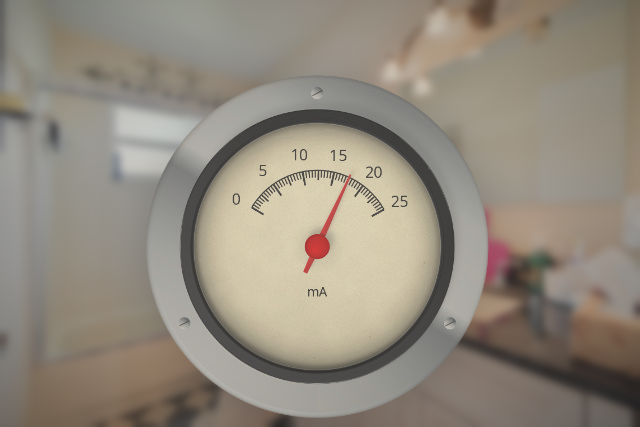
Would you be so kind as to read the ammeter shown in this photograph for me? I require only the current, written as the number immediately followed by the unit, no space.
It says 17.5mA
